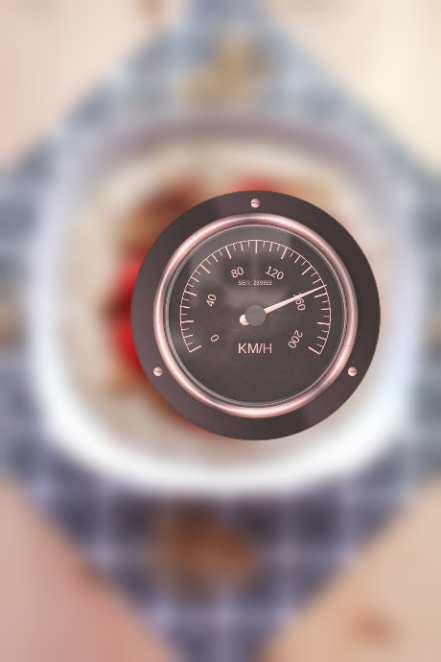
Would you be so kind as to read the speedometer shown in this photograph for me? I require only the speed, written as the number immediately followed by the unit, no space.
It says 155km/h
